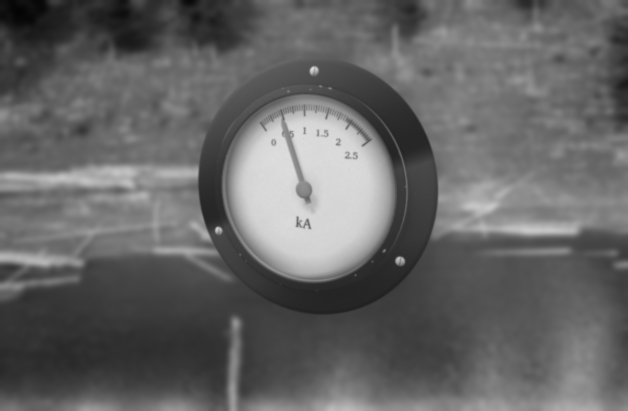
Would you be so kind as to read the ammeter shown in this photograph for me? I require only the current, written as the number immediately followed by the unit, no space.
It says 0.5kA
